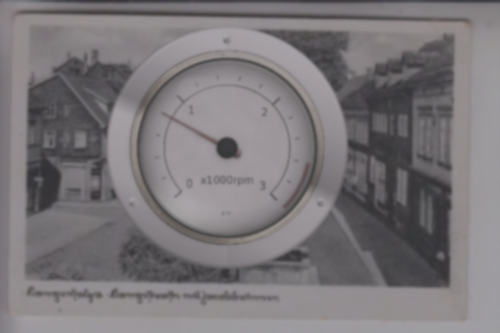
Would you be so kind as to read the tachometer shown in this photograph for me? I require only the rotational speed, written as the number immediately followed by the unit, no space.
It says 800rpm
